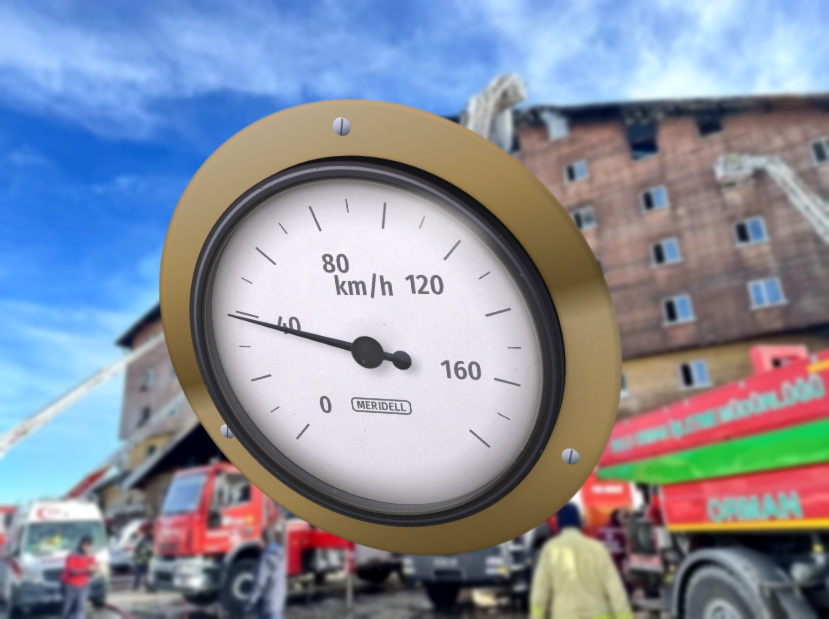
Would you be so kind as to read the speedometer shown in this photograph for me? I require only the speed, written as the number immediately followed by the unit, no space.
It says 40km/h
